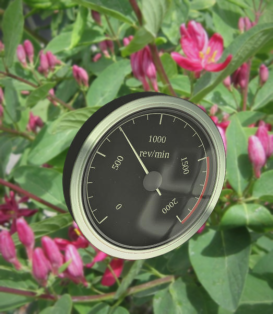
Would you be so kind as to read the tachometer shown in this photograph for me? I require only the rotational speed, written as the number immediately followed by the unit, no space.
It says 700rpm
